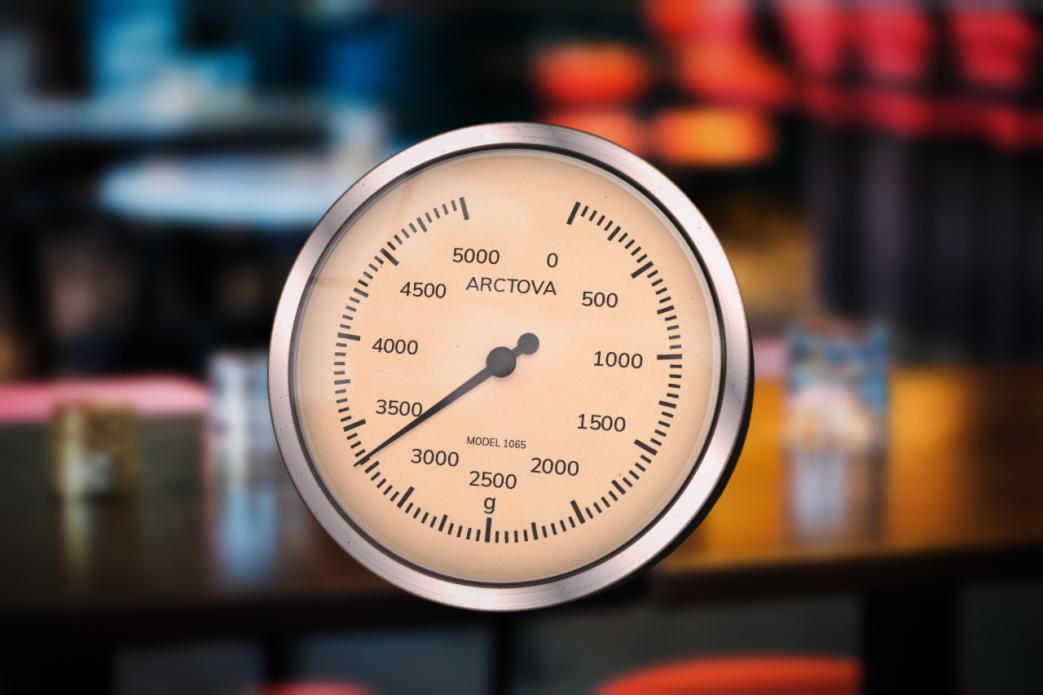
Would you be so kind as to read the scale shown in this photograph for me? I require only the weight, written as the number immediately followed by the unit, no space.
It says 3300g
